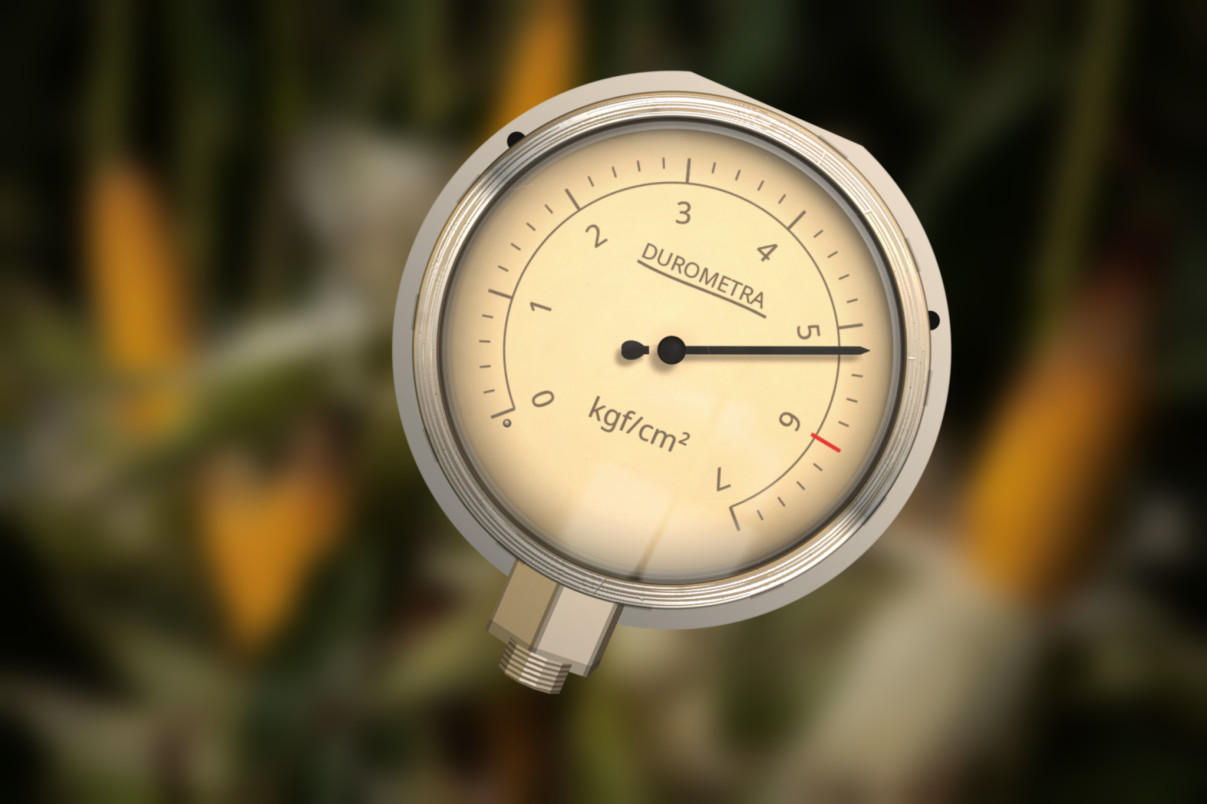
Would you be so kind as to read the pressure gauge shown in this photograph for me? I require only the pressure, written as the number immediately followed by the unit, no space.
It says 5.2kg/cm²
